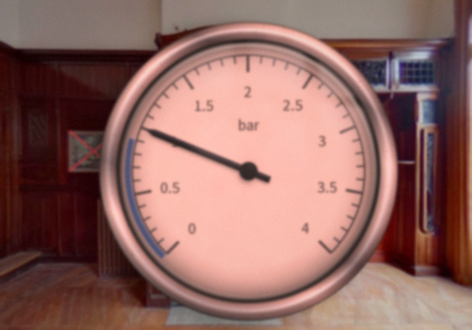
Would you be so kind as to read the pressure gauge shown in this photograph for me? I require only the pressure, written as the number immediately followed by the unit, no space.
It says 1bar
